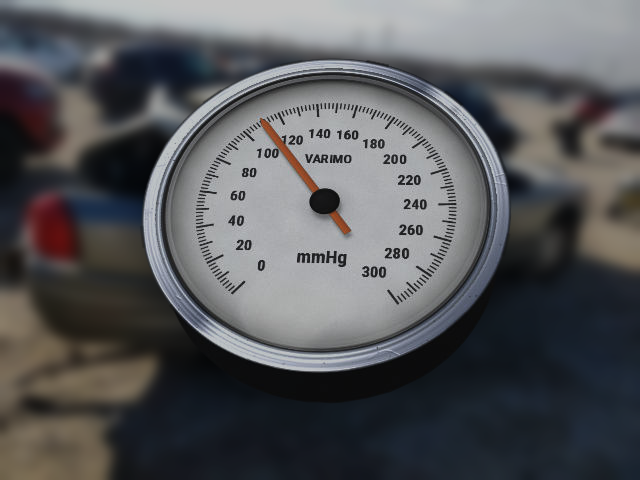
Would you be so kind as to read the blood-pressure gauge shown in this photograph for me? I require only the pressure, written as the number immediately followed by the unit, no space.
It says 110mmHg
